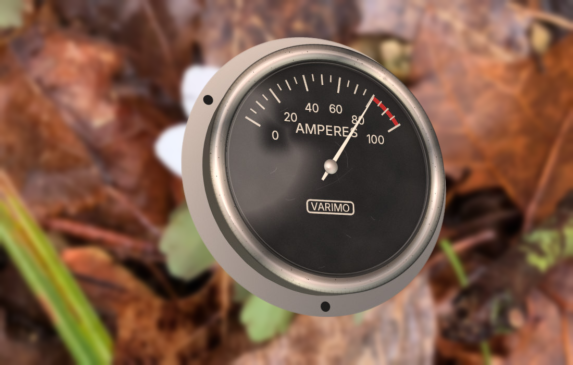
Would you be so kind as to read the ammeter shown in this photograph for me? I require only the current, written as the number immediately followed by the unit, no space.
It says 80A
